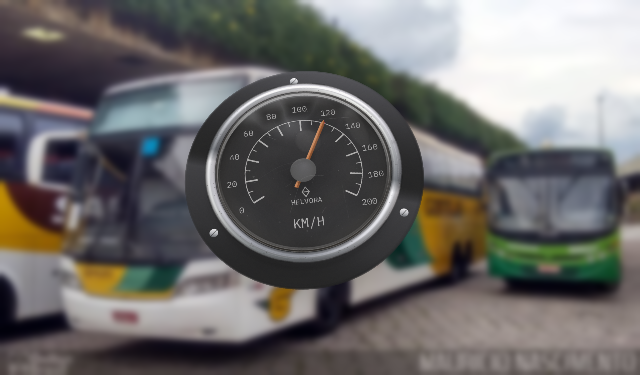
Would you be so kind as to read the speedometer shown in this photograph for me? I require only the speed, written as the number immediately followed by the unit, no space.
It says 120km/h
